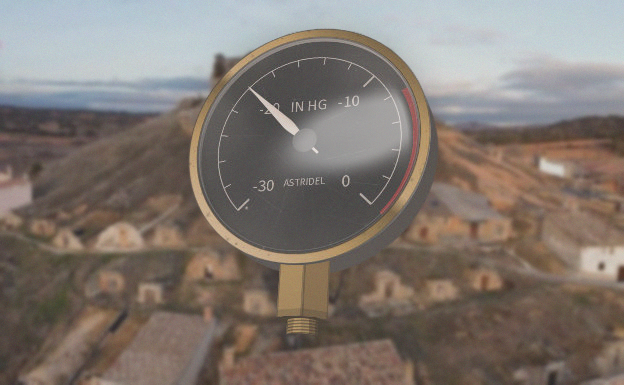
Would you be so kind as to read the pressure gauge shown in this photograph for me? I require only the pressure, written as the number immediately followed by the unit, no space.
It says -20inHg
